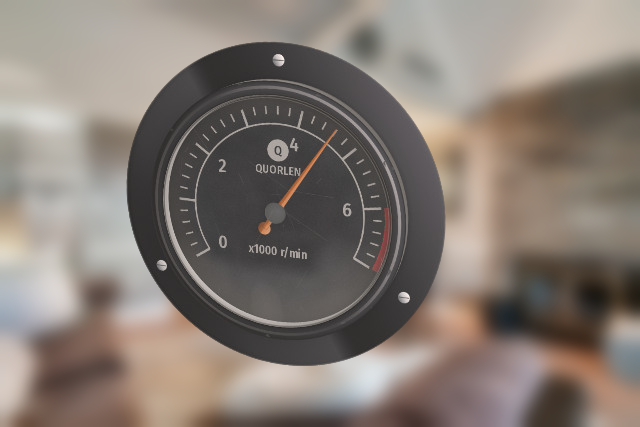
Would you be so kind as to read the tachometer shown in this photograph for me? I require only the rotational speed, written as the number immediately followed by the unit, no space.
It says 4600rpm
